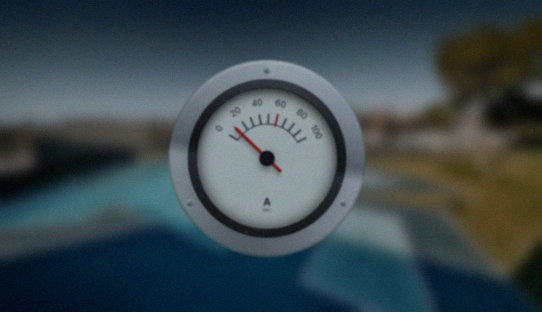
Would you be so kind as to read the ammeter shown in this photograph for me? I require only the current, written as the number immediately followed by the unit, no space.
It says 10A
